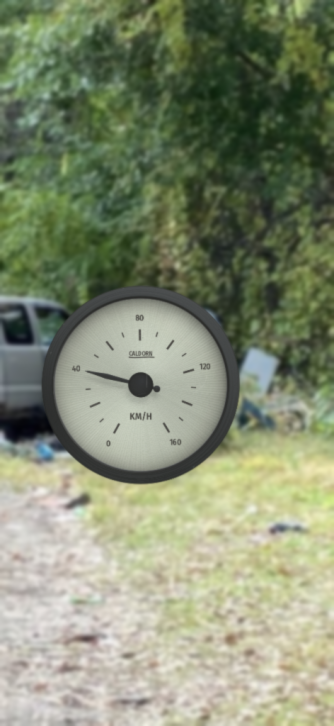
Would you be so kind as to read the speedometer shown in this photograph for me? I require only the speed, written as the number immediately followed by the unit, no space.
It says 40km/h
